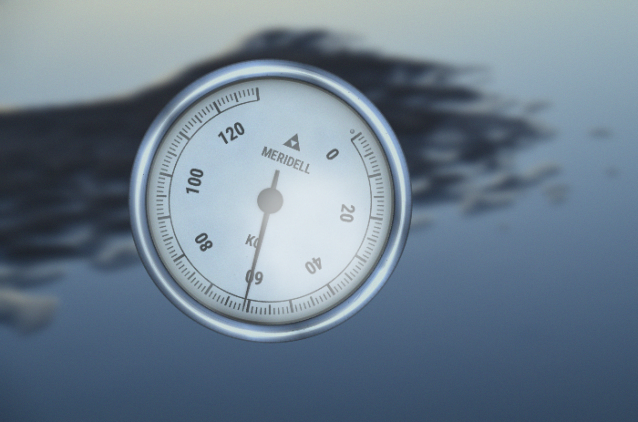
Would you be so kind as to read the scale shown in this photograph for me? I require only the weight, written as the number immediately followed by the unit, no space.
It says 61kg
